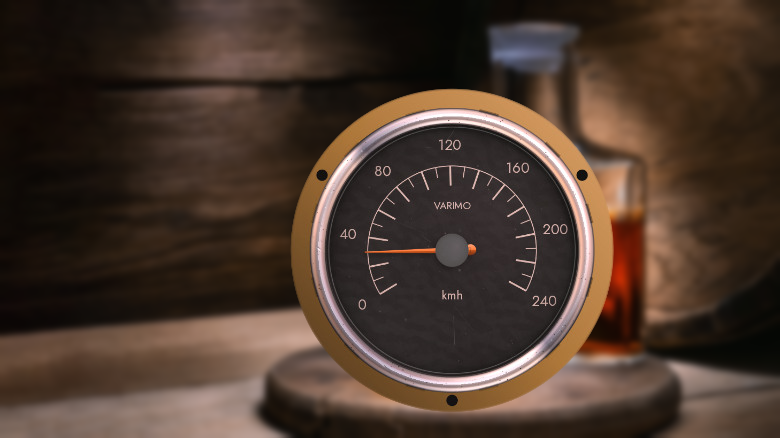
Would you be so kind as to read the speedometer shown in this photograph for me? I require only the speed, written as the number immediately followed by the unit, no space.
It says 30km/h
